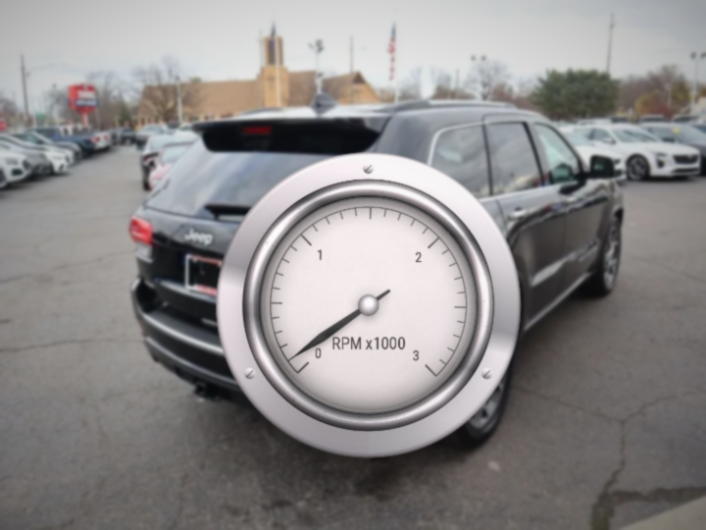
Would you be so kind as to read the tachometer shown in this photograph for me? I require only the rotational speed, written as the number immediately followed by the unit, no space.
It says 100rpm
